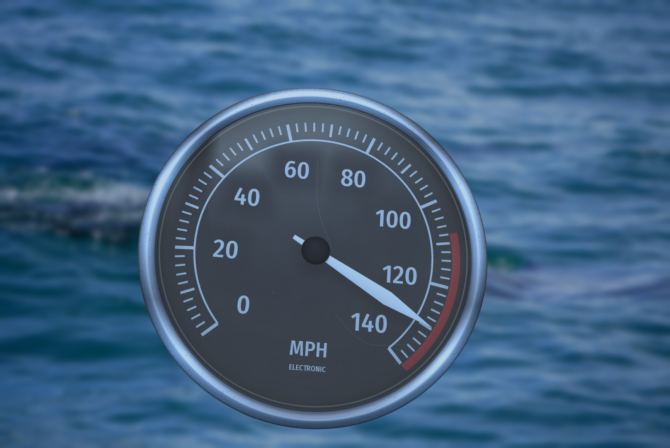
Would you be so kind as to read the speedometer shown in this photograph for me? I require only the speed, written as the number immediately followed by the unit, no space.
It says 130mph
